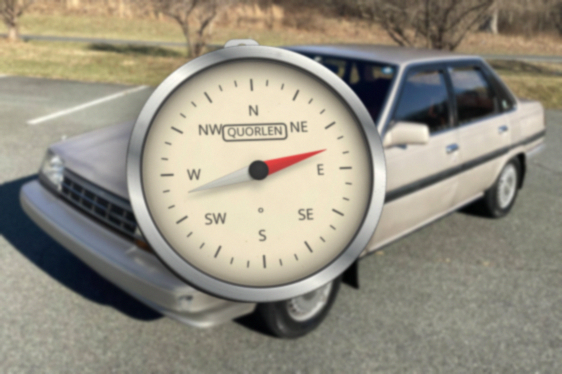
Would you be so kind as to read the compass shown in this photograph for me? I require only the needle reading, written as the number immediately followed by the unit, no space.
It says 75°
